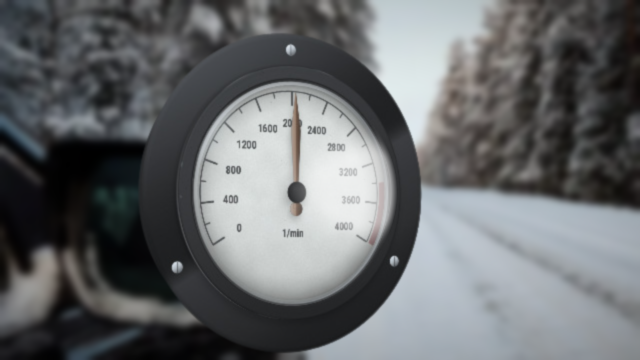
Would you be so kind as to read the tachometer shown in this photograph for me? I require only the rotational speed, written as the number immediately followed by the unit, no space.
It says 2000rpm
